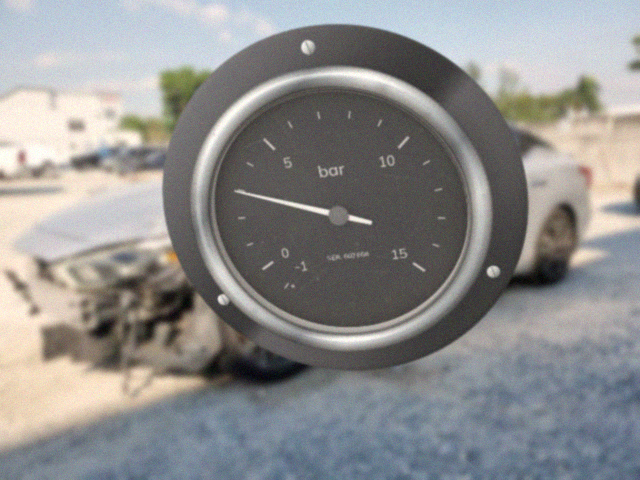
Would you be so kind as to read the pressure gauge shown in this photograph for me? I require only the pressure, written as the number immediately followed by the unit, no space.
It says 3bar
